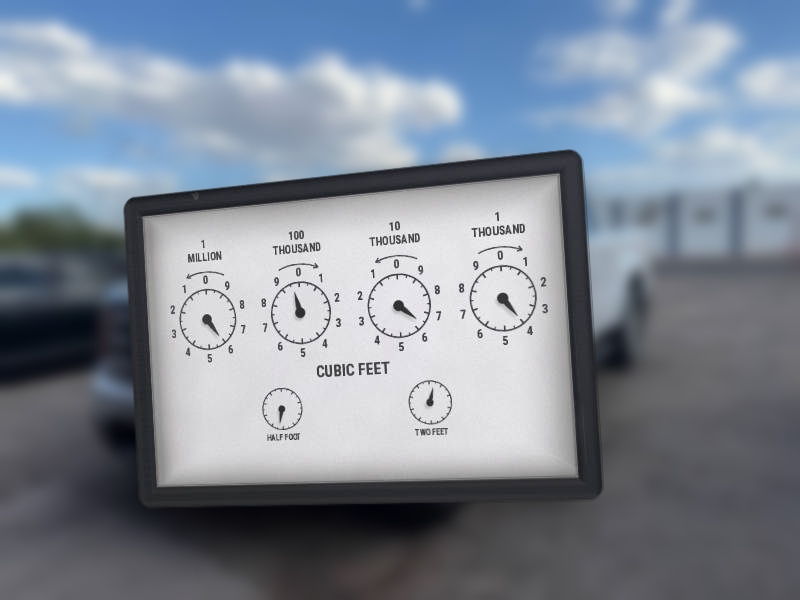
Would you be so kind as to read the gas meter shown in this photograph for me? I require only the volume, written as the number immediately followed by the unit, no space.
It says 596400ft³
